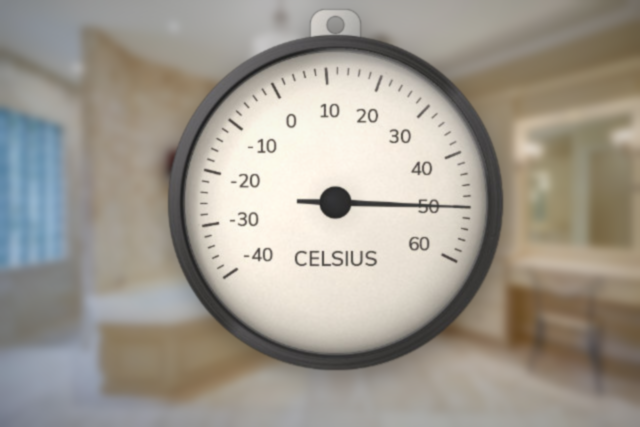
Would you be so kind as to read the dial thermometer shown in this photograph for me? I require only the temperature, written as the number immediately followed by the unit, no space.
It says 50°C
